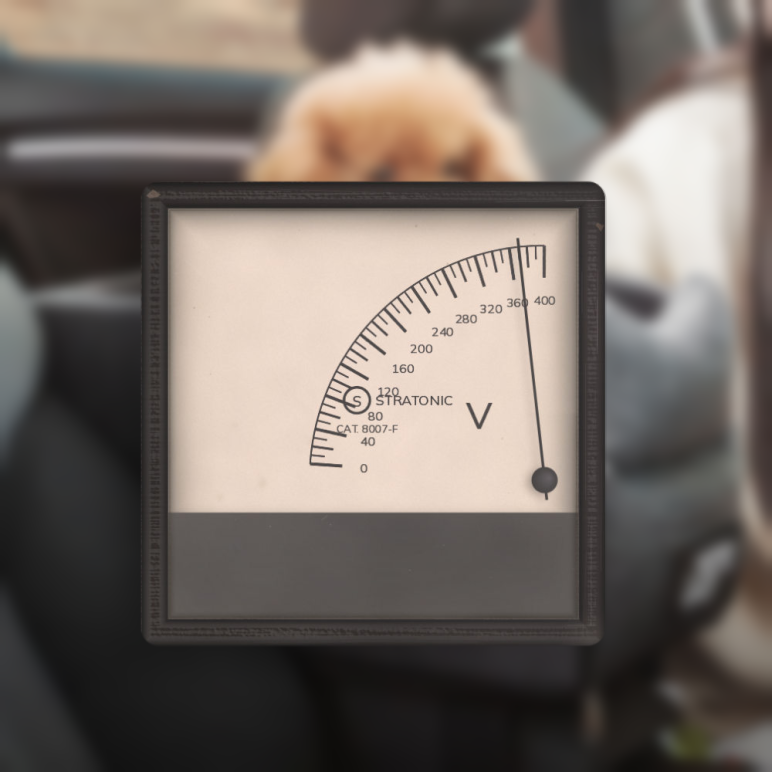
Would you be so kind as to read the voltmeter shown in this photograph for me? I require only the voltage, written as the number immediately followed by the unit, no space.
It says 370V
